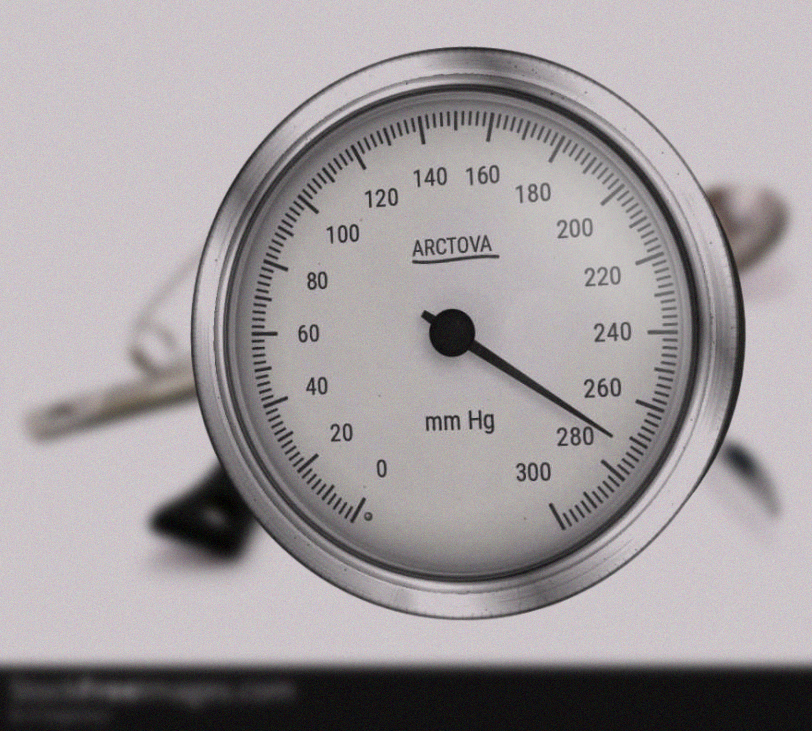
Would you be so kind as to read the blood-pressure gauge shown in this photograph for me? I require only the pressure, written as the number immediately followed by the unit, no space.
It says 272mmHg
